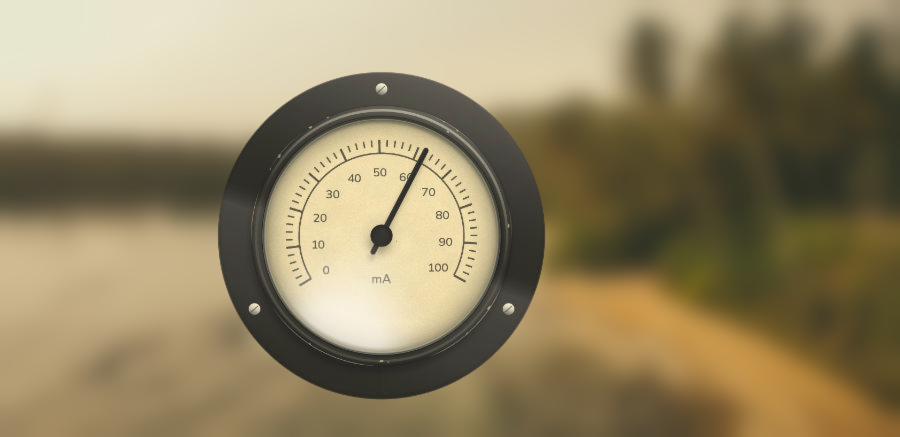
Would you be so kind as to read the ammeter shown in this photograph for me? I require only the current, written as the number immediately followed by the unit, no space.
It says 62mA
